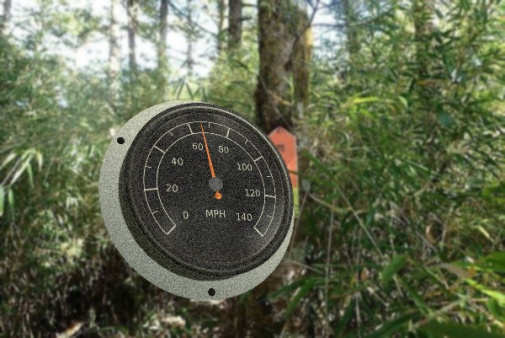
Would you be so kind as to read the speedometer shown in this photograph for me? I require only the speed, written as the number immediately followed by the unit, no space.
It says 65mph
